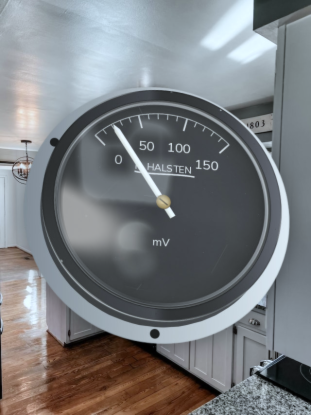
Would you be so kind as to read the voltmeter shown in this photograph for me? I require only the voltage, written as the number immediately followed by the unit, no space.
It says 20mV
